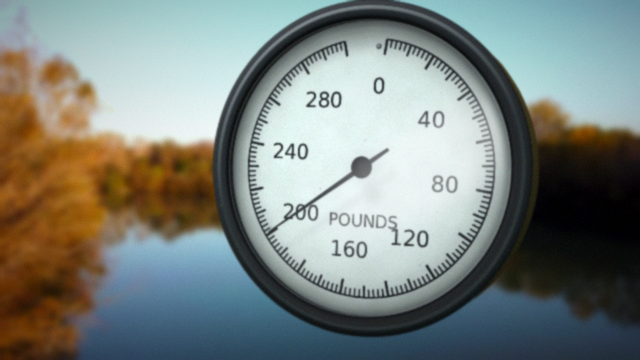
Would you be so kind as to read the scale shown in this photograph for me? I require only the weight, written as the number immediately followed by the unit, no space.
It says 200lb
